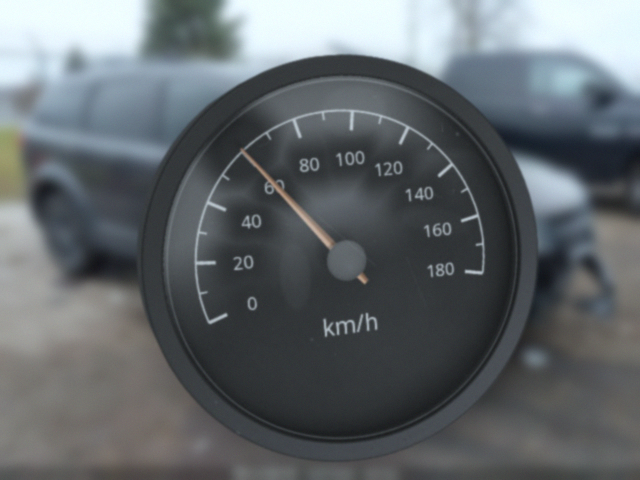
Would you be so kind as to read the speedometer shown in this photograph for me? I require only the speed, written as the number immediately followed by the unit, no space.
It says 60km/h
